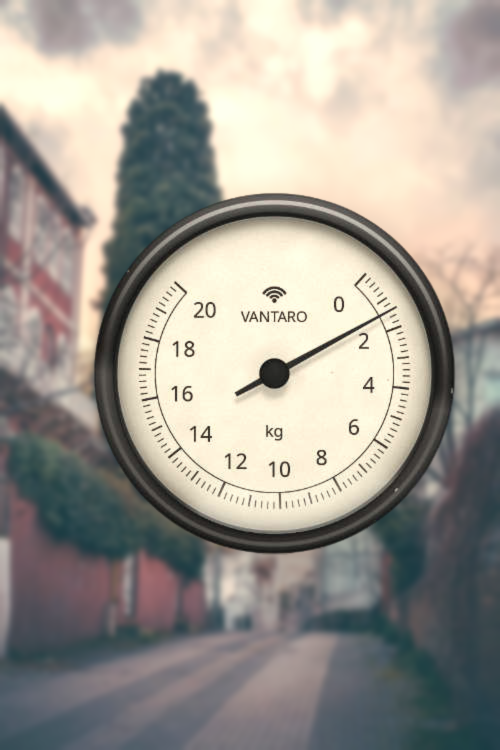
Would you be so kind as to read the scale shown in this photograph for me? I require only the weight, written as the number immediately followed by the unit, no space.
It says 1.4kg
